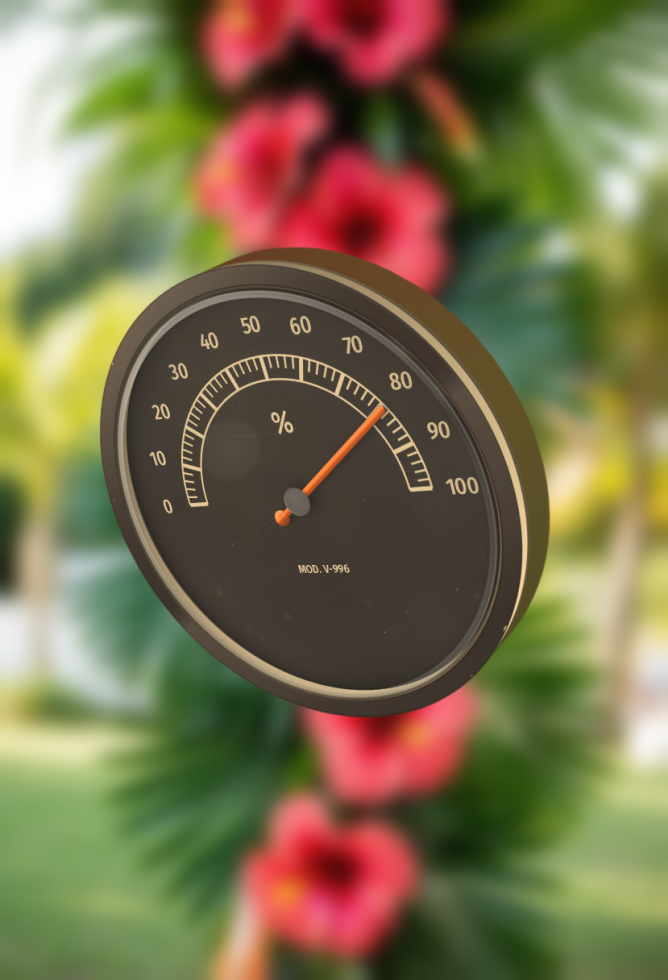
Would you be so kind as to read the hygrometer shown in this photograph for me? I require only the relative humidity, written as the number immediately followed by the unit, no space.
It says 81%
